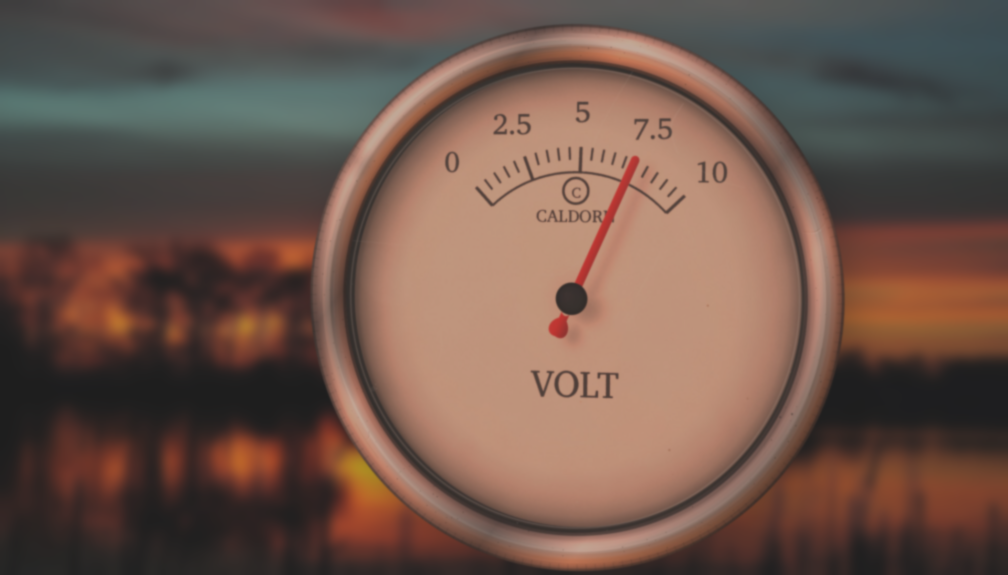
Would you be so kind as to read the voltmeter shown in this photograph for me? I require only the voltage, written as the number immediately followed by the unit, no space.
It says 7.5V
